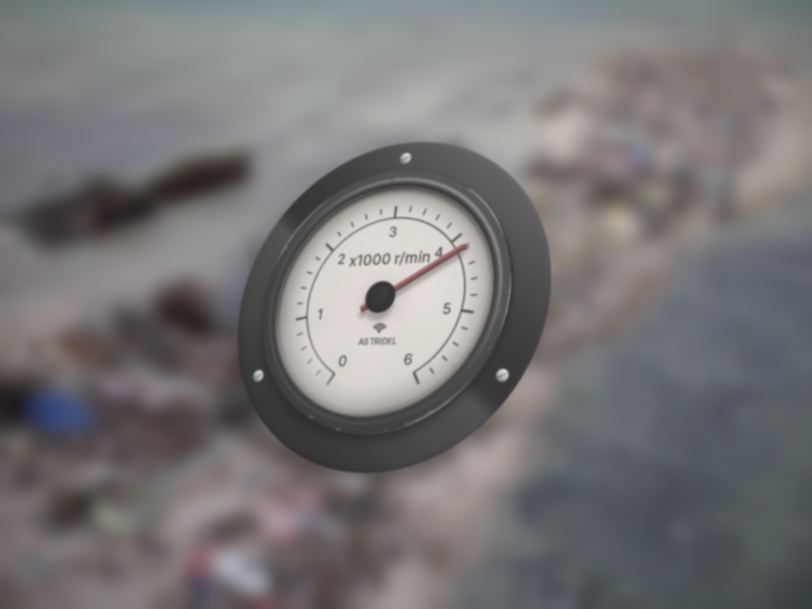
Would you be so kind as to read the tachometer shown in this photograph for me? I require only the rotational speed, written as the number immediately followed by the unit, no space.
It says 4200rpm
